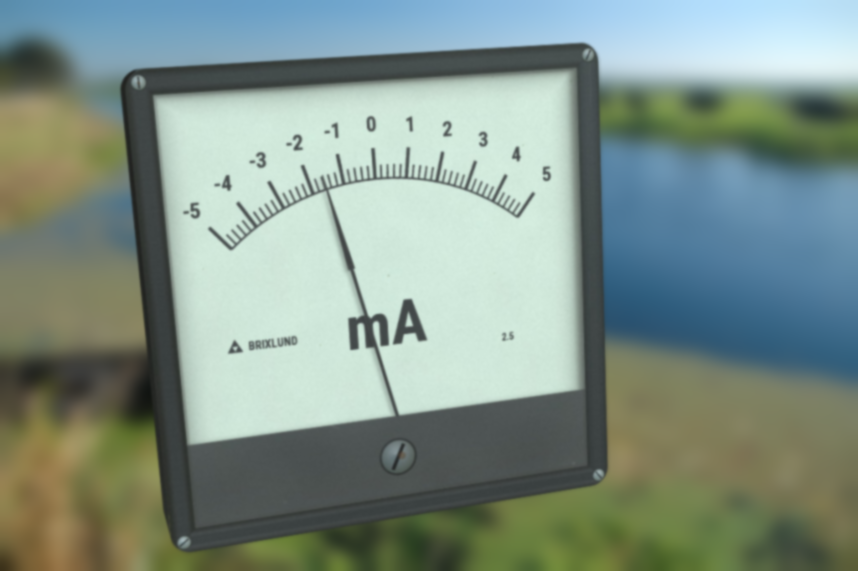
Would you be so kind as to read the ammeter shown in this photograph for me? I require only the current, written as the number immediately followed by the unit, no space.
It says -1.6mA
